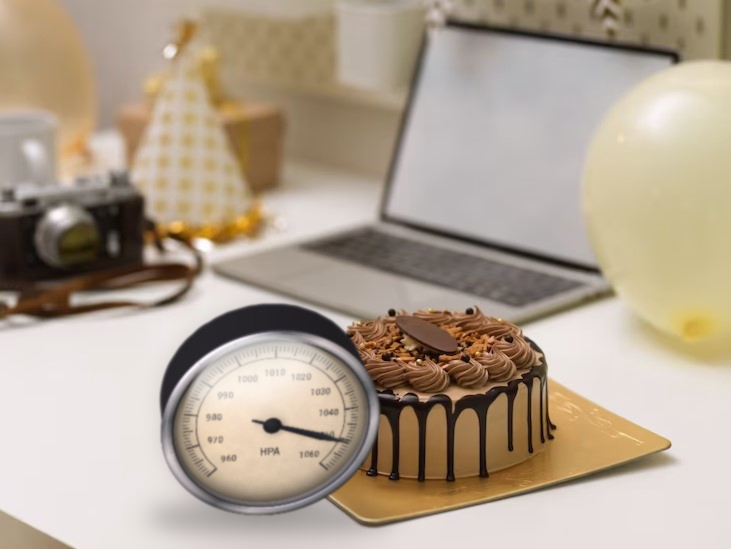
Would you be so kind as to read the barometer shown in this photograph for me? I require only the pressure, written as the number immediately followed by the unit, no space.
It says 1050hPa
